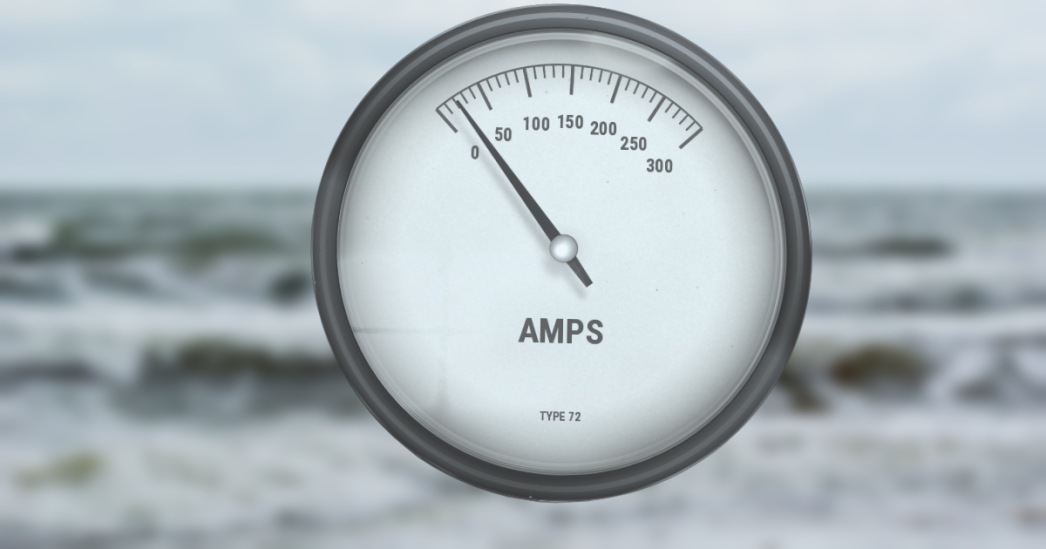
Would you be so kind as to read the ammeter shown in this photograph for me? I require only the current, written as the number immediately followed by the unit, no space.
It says 20A
